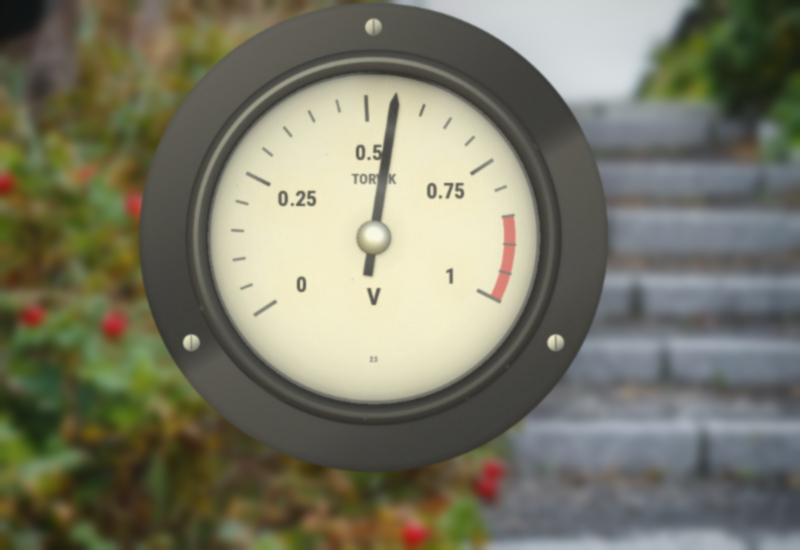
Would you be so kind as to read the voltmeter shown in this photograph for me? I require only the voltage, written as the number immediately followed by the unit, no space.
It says 0.55V
